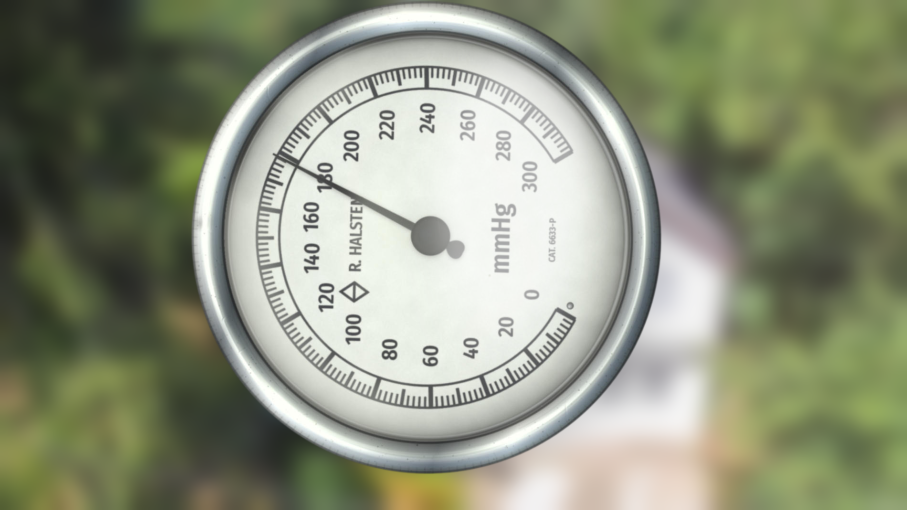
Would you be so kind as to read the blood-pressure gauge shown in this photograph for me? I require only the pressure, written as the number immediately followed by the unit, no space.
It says 178mmHg
